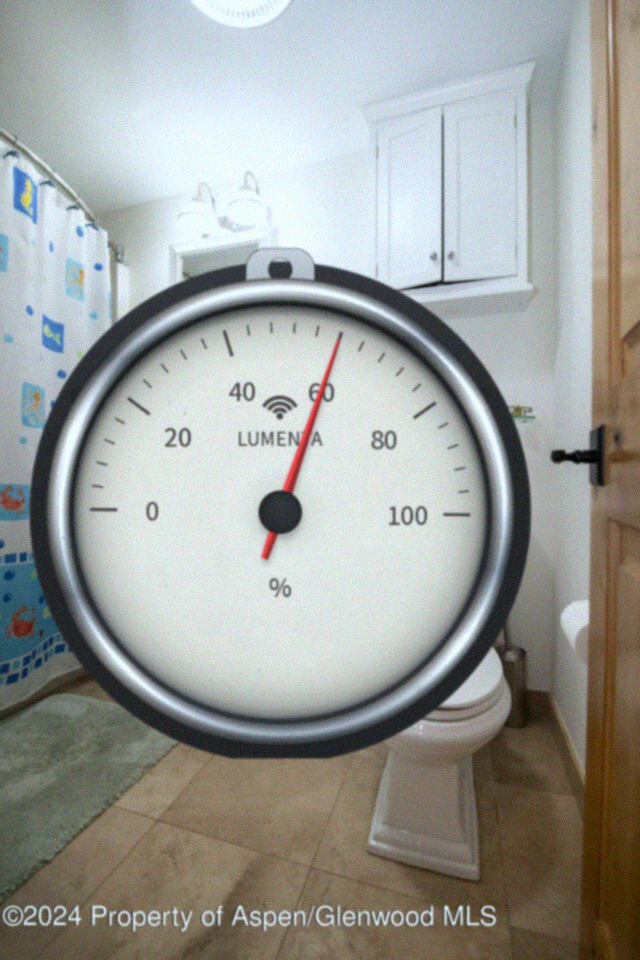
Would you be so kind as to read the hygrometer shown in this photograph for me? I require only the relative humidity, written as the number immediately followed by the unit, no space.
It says 60%
